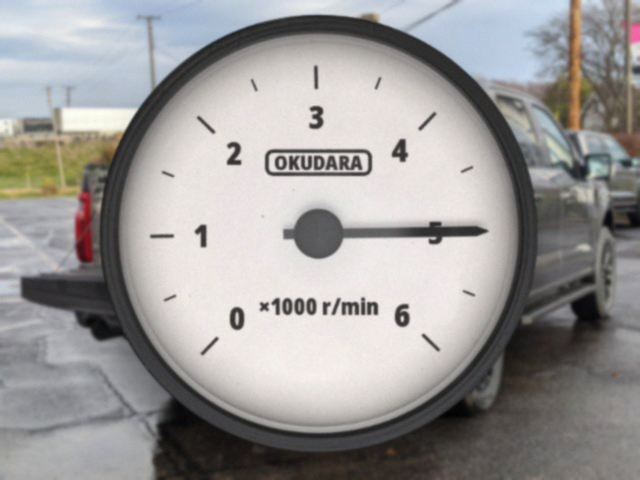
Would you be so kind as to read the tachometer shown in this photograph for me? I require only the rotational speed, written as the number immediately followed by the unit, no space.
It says 5000rpm
